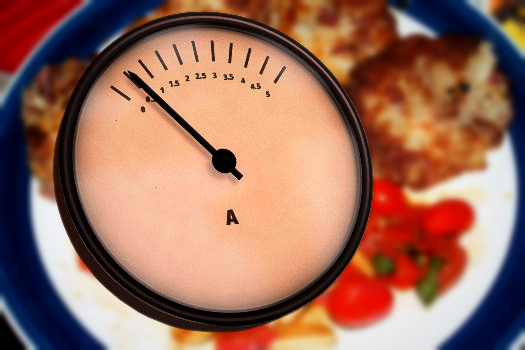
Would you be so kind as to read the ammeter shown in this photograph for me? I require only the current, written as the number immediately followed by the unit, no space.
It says 0.5A
